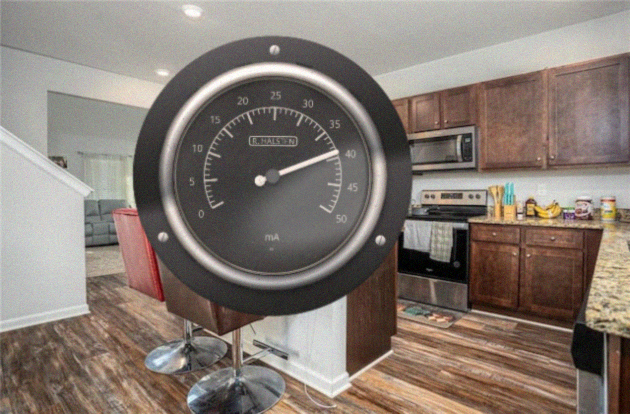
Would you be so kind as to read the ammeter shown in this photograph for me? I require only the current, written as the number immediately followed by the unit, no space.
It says 39mA
